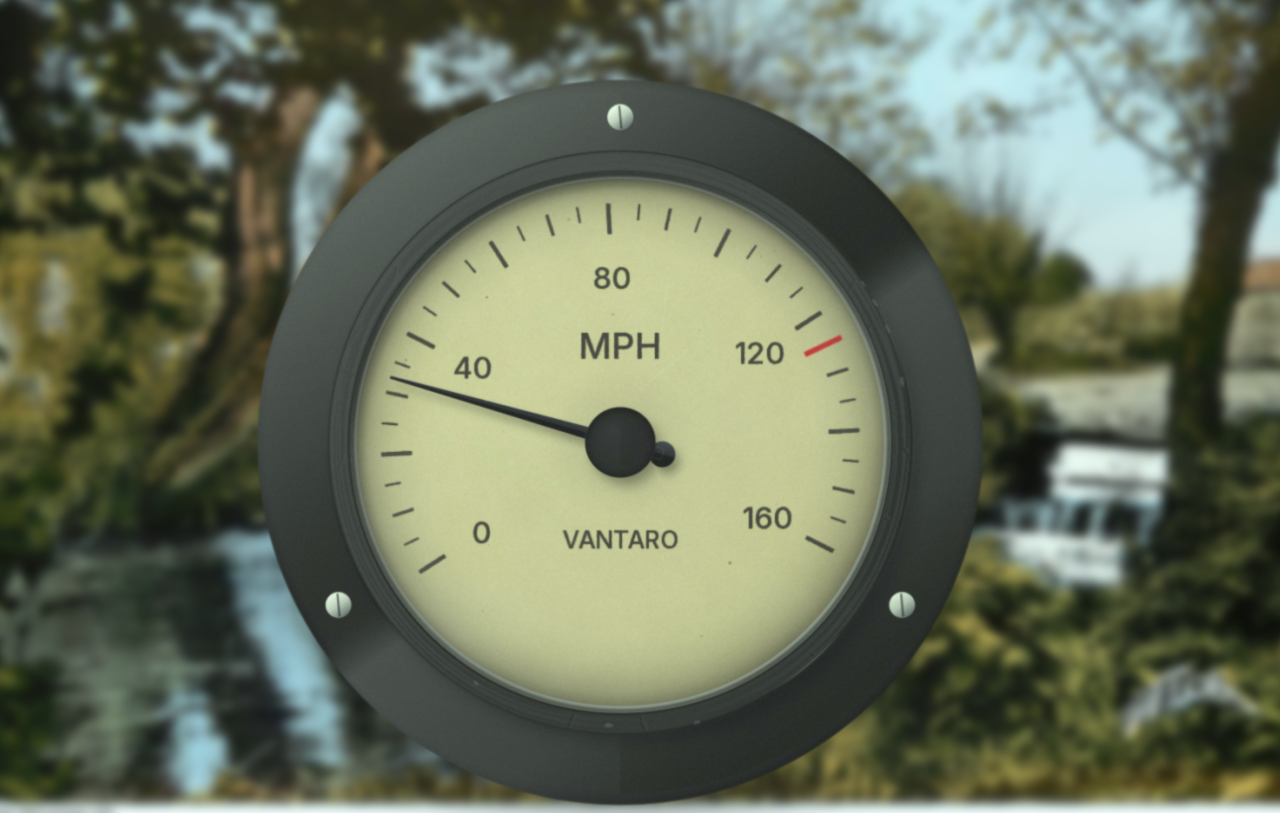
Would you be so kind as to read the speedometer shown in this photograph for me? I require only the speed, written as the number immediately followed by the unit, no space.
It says 32.5mph
